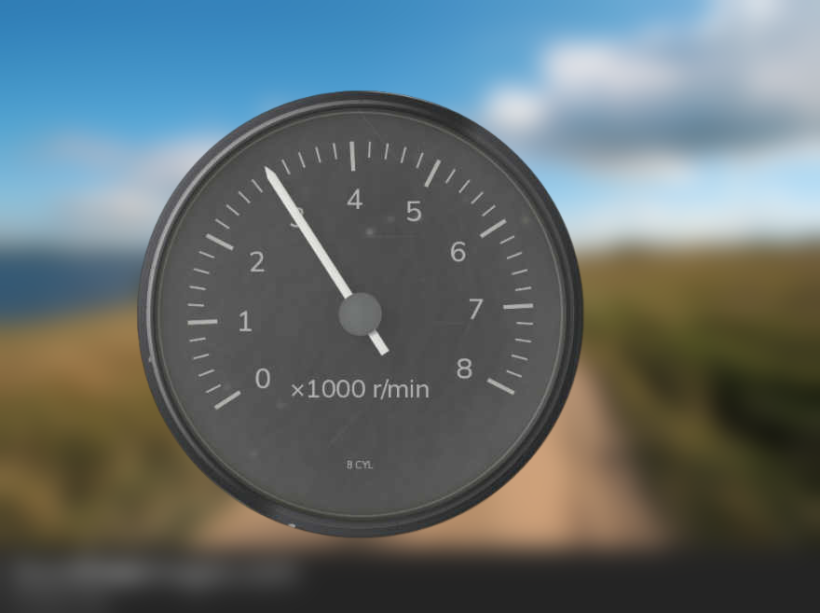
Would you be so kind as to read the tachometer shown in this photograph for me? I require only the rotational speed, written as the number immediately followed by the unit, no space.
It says 3000rpm
